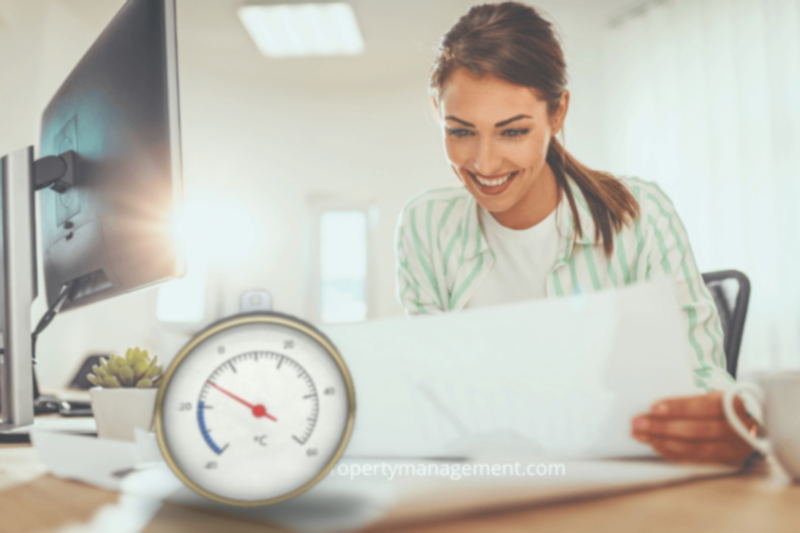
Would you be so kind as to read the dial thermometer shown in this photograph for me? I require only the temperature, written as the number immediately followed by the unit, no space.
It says -10°C
